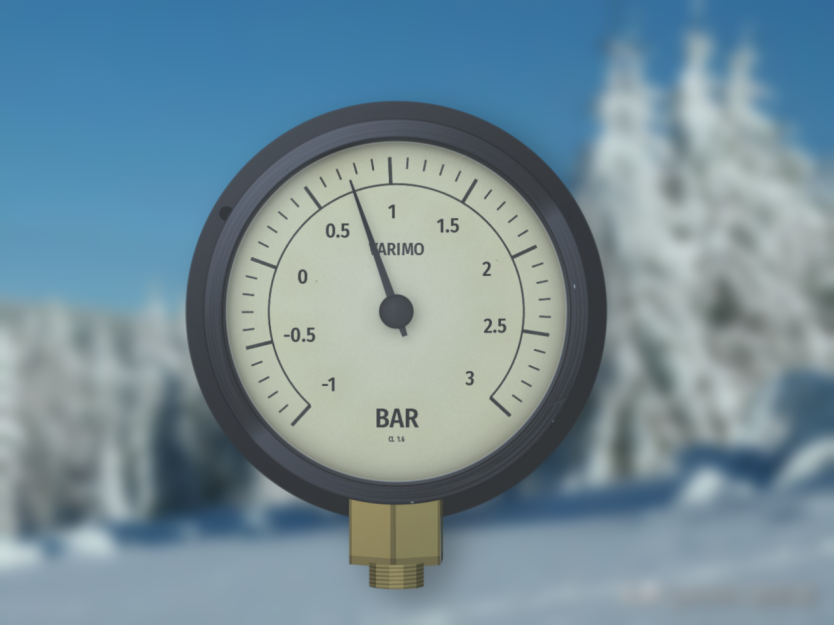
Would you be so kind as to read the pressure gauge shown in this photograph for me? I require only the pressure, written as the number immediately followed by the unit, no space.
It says 0.75bar
